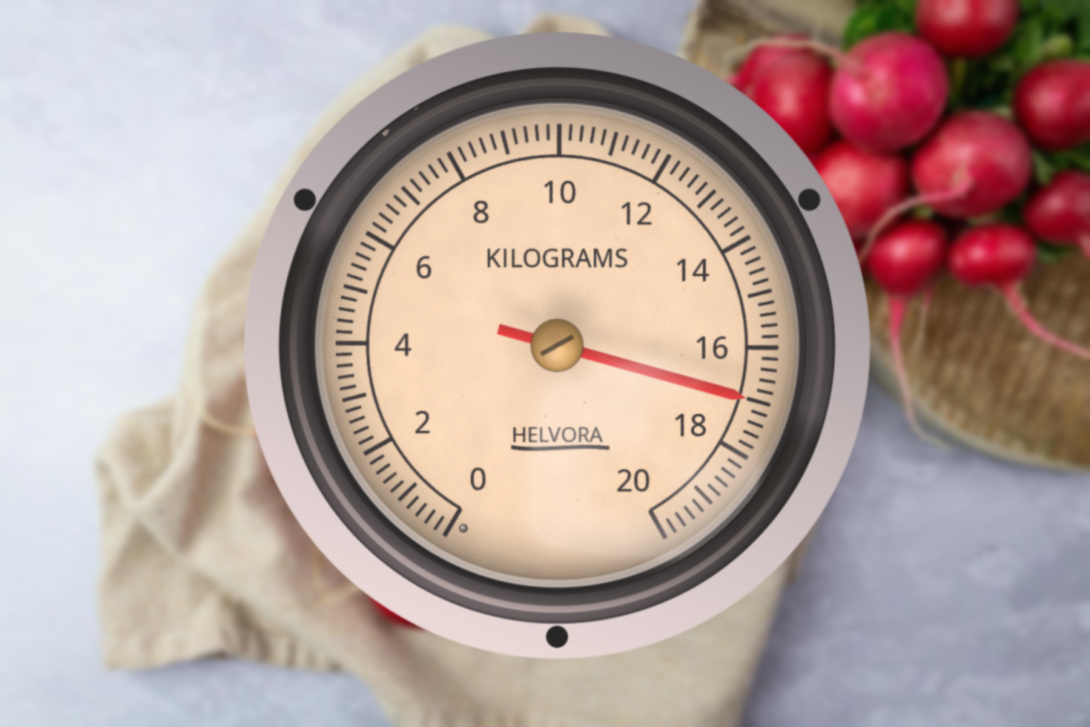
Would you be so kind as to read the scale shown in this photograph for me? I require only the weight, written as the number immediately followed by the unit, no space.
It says 17kg
